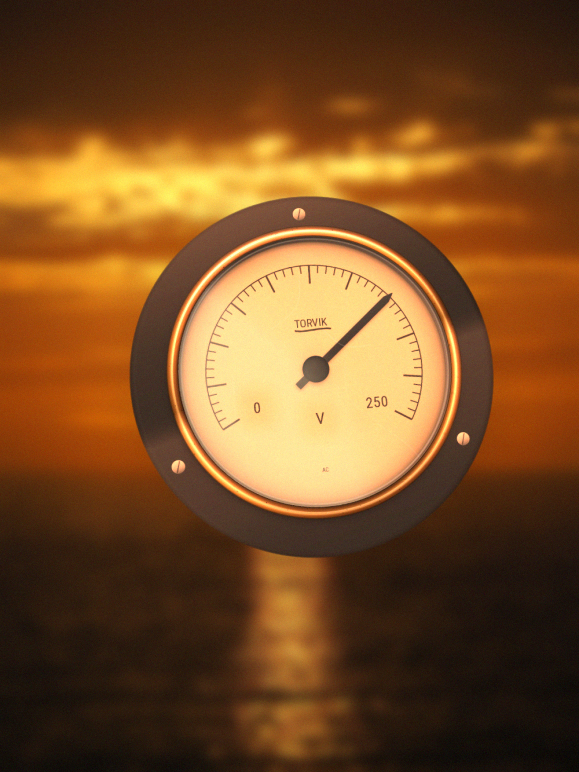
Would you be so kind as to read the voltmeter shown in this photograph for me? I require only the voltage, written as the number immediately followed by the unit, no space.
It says 175V
